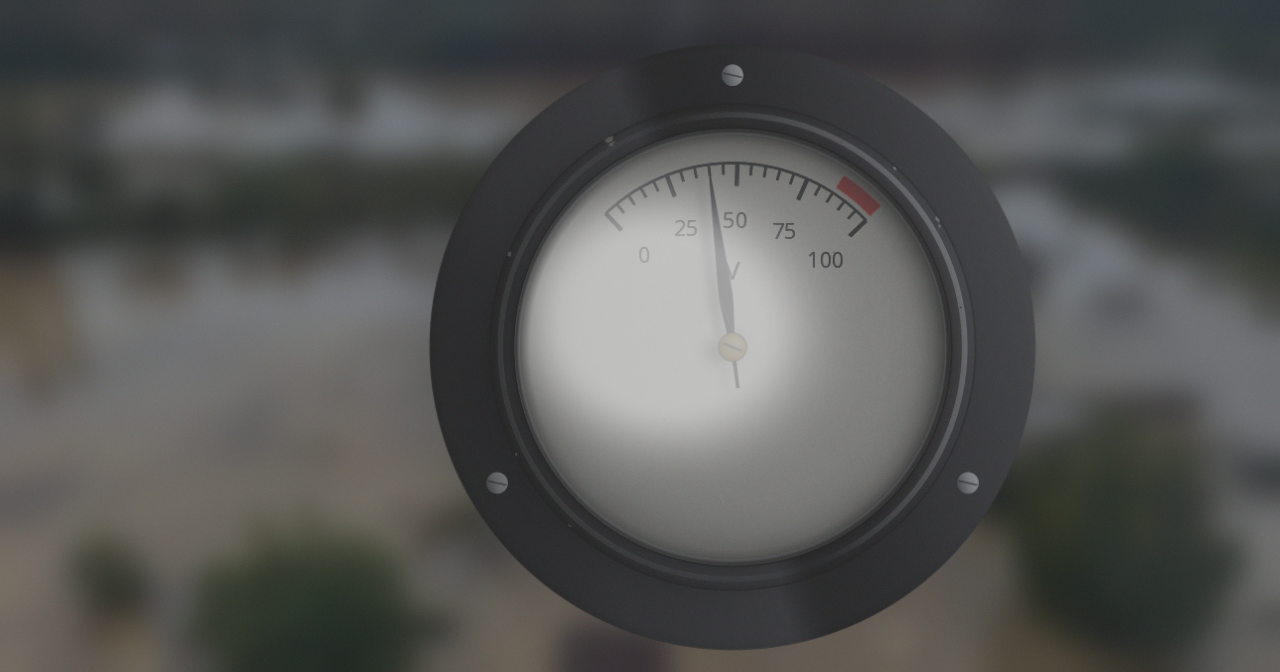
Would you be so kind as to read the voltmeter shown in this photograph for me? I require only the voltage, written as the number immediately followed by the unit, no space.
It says 40V
